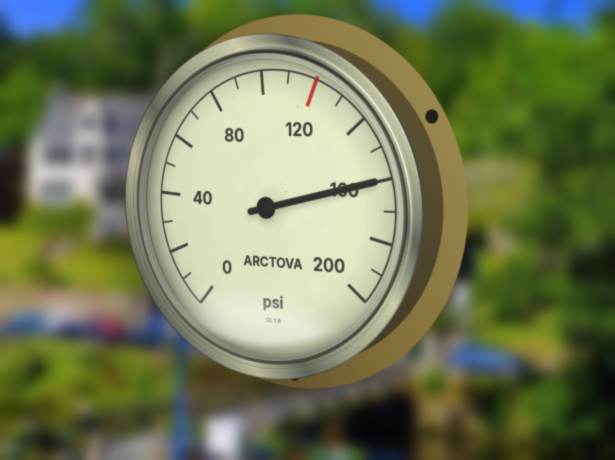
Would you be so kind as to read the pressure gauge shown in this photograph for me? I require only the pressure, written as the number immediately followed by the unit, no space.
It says 160psi
